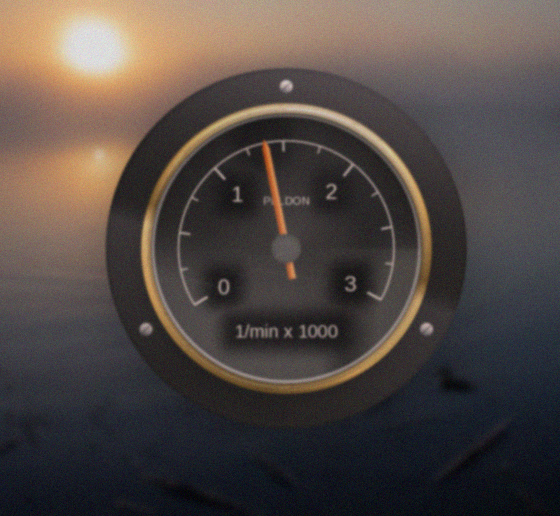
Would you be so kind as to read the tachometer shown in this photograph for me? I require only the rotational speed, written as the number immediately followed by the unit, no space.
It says 1375rpm
